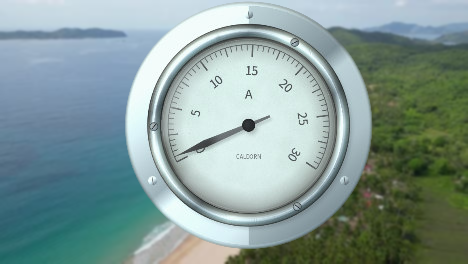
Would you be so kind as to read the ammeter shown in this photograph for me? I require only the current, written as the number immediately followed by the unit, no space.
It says 0.5A
